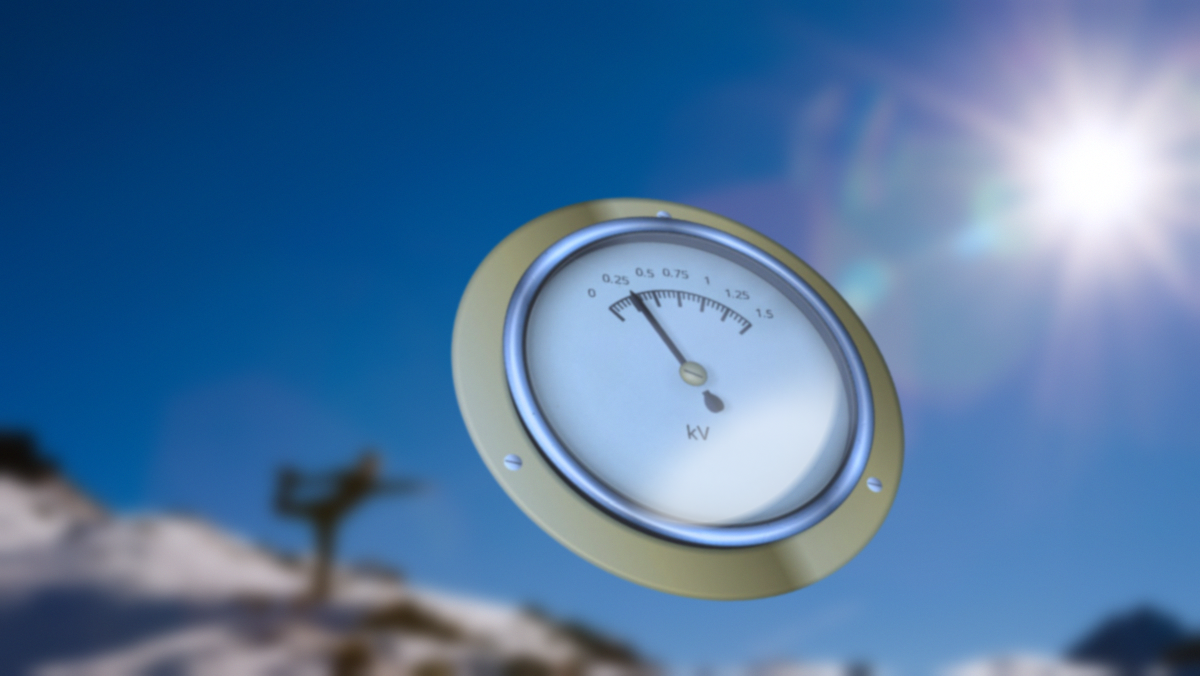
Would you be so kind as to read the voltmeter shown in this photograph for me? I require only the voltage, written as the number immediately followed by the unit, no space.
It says 0.25kV
